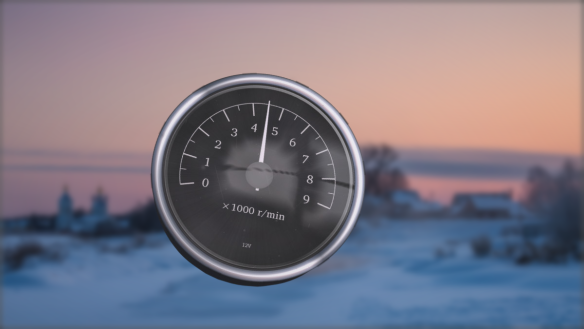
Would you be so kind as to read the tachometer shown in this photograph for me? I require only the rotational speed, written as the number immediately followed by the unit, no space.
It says 4500rpm
